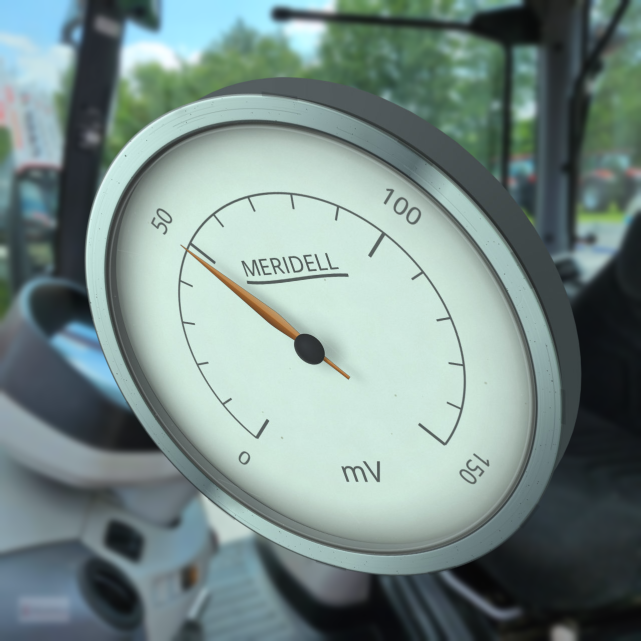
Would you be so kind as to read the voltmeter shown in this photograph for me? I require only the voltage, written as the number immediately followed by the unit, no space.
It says 50mV
